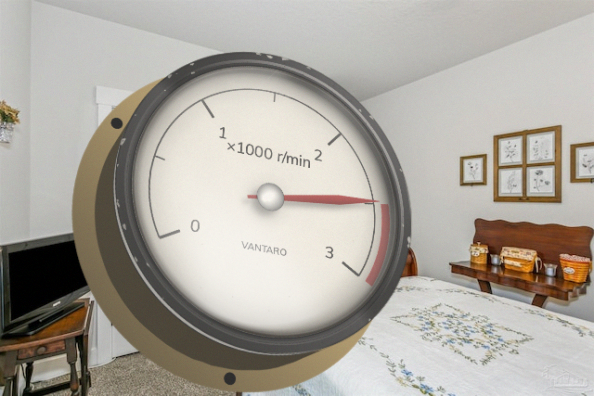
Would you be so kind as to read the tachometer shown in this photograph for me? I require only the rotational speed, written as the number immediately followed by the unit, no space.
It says 2500rpm
